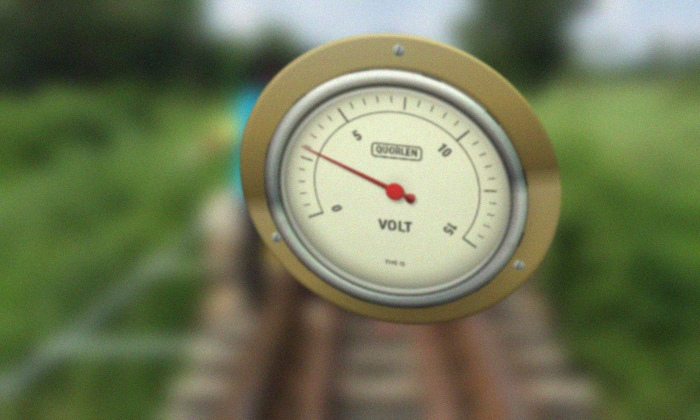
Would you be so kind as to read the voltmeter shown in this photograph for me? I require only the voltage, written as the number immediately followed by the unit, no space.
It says 3V
